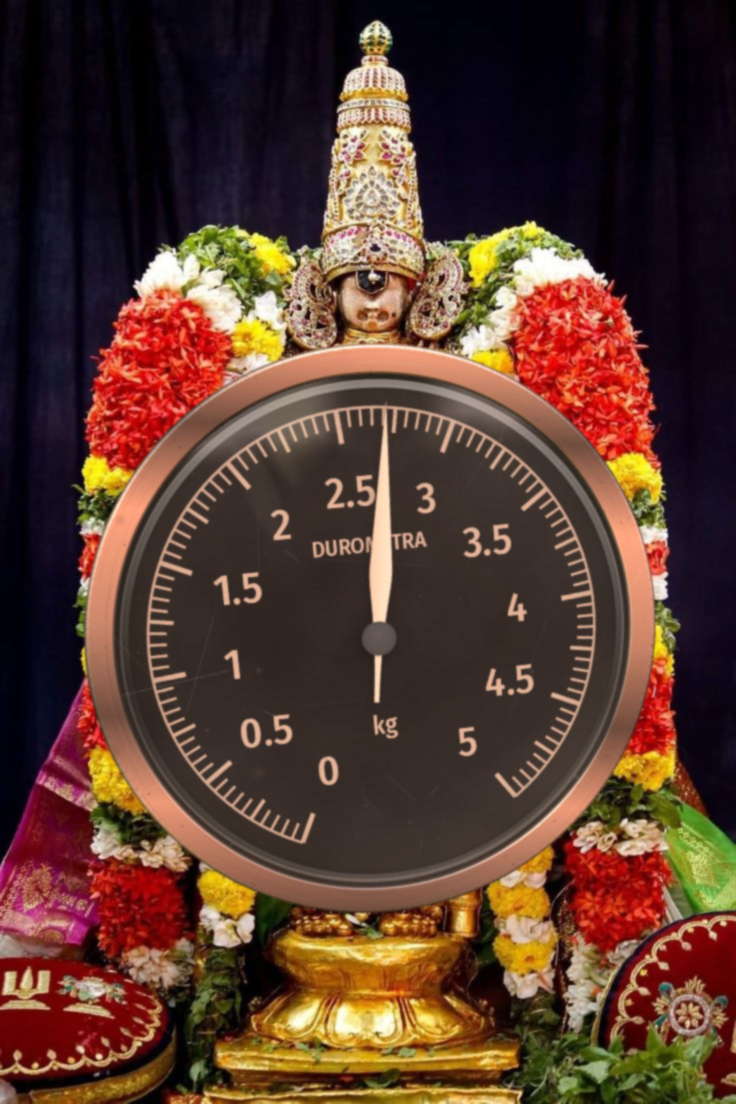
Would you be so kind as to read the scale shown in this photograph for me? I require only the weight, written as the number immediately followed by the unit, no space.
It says 2.7kg
